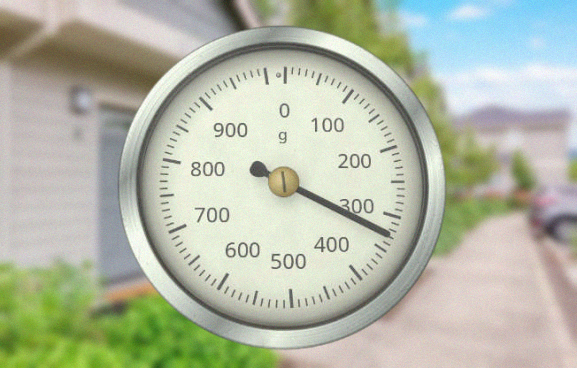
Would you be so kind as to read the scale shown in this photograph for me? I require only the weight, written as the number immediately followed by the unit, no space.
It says 330g
